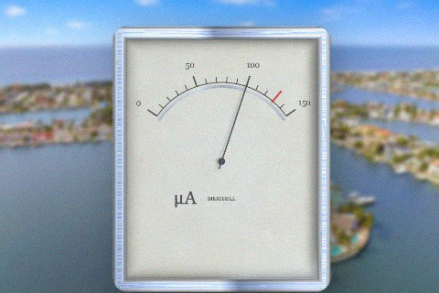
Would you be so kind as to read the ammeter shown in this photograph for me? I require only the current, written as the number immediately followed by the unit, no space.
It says 100µA
